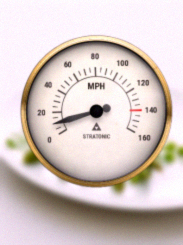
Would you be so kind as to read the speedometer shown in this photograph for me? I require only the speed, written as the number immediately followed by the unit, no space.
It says 10mph
